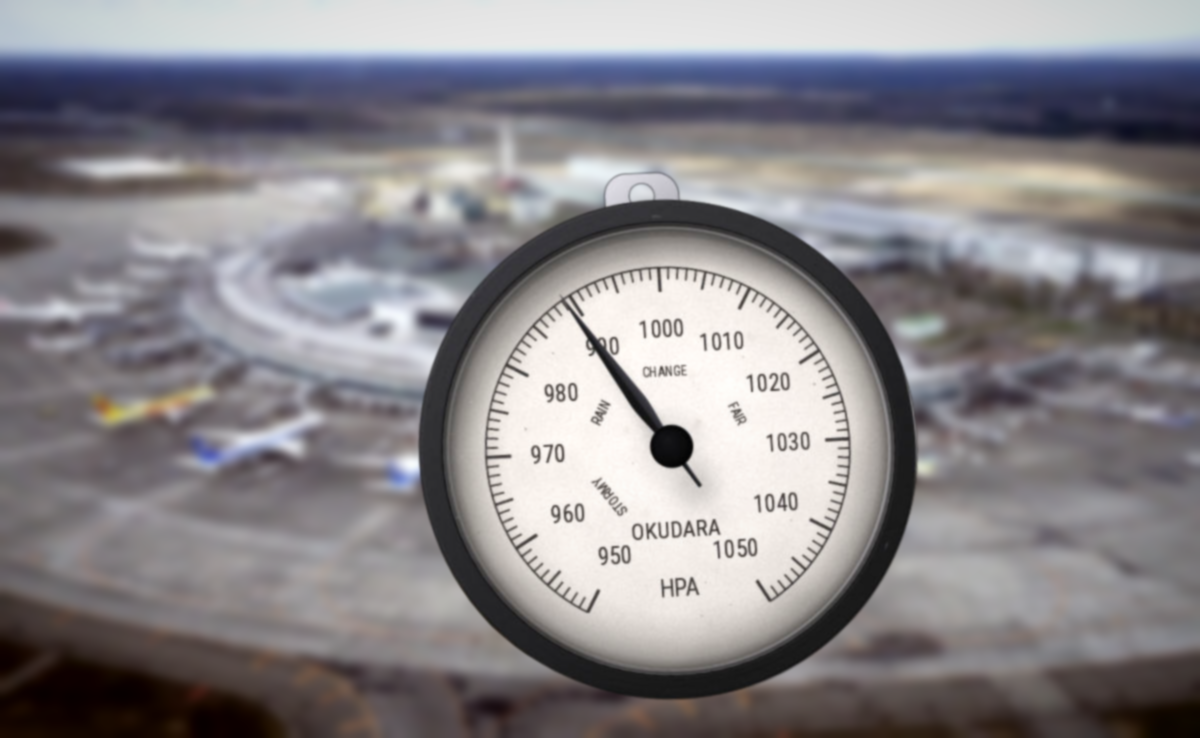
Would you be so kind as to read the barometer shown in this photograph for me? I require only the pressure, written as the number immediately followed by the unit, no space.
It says 989hPa
